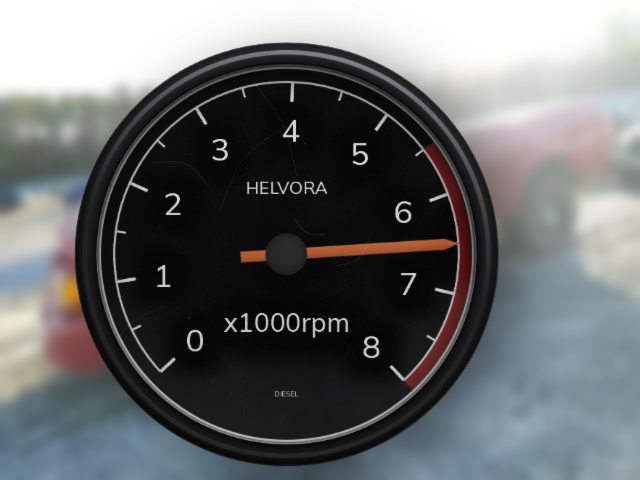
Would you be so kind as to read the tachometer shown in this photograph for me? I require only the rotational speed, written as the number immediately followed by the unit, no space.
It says 6500rpm
